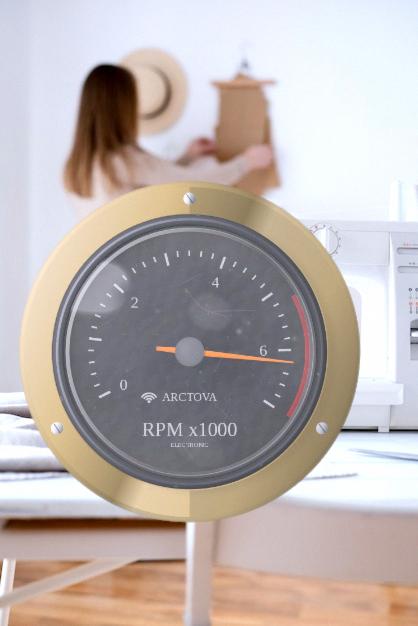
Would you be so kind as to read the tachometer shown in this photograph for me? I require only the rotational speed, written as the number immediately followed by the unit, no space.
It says 6200rpm
